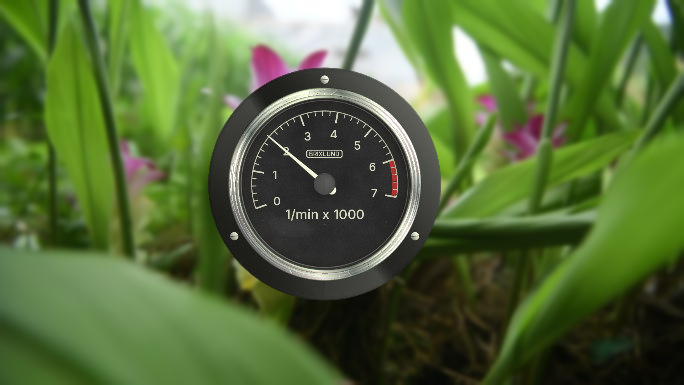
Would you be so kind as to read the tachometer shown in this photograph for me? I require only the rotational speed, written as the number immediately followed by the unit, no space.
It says 2000rpm
